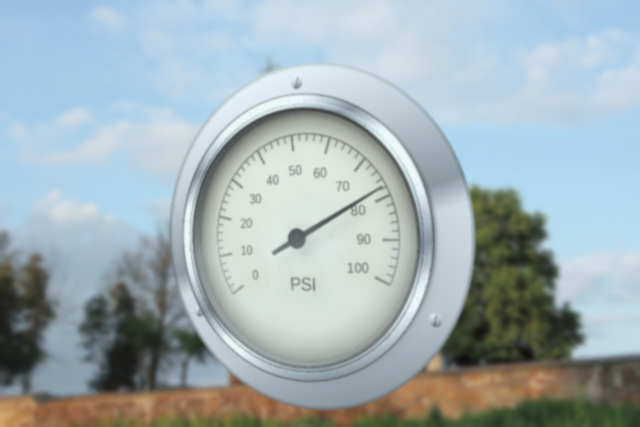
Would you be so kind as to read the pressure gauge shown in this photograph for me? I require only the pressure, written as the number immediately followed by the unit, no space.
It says 78psi
